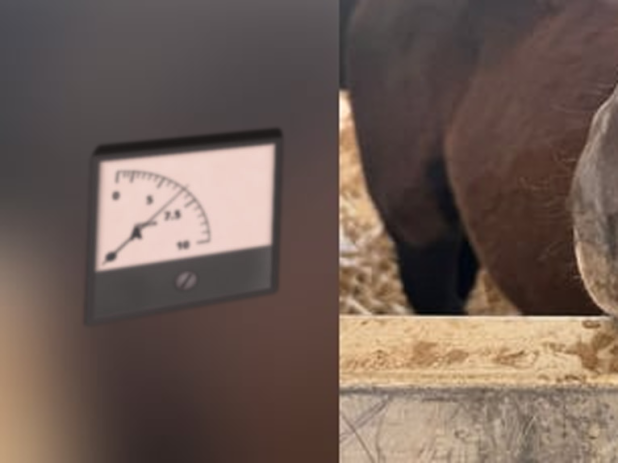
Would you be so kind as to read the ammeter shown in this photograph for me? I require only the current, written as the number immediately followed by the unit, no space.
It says 6.5A
